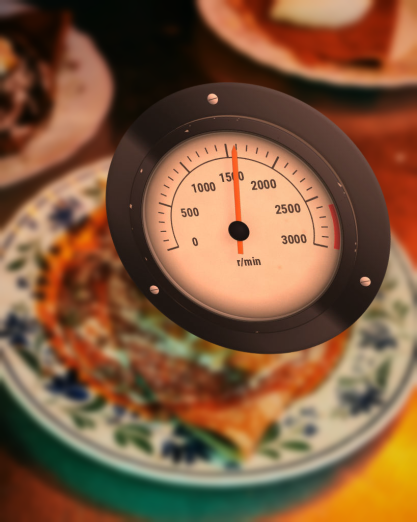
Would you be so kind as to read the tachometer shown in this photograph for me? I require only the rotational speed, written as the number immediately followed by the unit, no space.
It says 1600rpm
